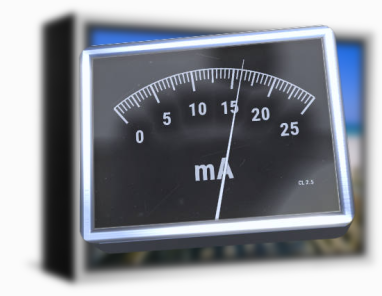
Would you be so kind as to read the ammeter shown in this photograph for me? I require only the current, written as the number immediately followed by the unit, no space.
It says 16mA
